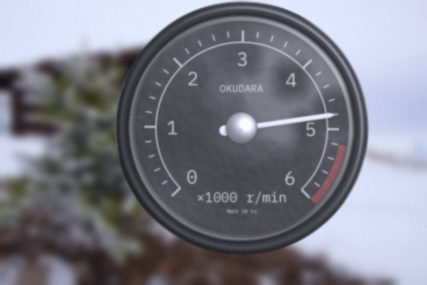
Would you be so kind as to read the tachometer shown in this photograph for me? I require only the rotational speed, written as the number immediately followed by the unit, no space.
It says 4800rpm
